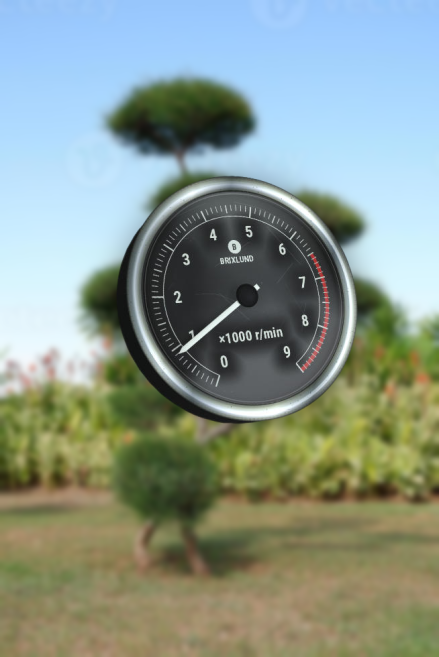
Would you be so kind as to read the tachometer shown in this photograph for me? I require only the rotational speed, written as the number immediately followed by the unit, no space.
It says 900rpm
